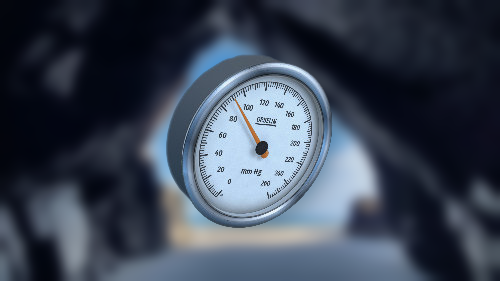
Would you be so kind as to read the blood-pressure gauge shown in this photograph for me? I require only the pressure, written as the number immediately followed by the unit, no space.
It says 90mmHg
